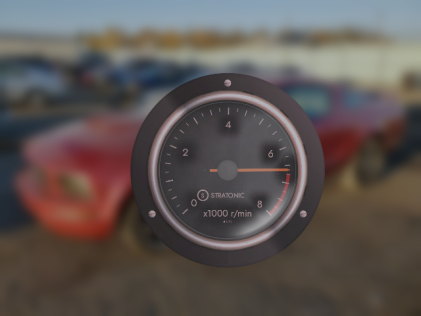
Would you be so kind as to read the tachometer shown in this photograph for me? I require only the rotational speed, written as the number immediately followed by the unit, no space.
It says 6625rpm
